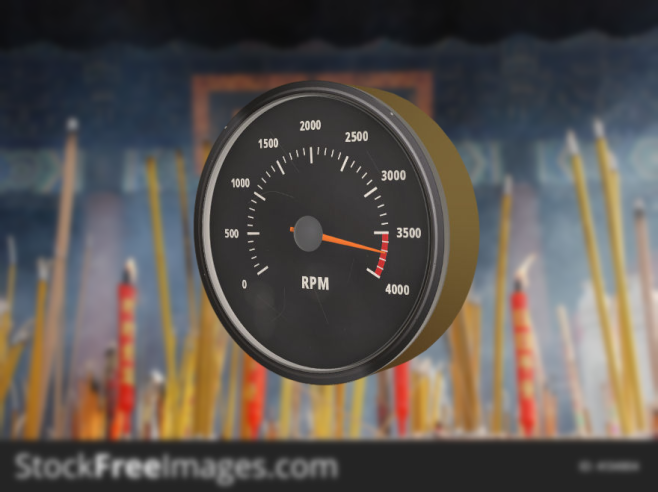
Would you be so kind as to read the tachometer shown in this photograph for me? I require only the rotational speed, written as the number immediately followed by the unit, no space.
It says 3700rpm
